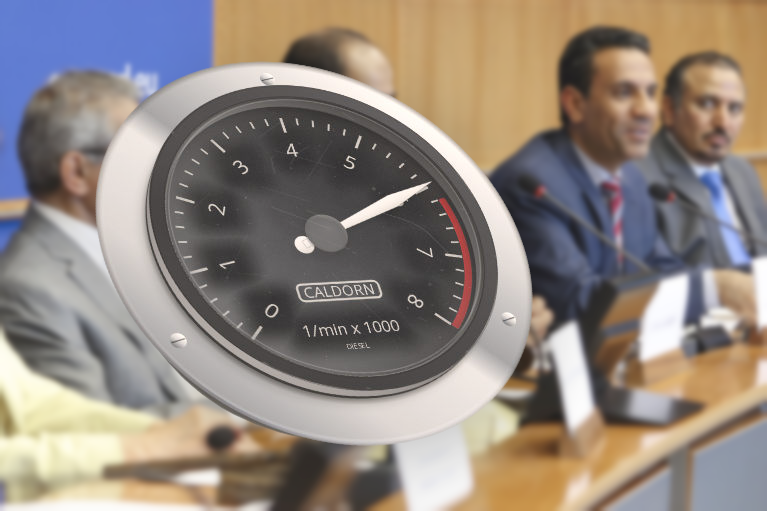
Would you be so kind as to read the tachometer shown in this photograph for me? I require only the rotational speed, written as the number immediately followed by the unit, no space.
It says 6000rpm
